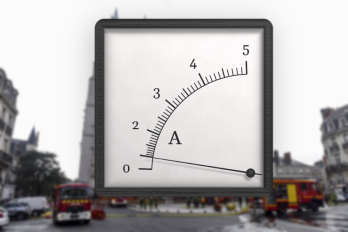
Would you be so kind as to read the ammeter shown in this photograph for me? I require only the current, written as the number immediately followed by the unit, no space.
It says 1A
